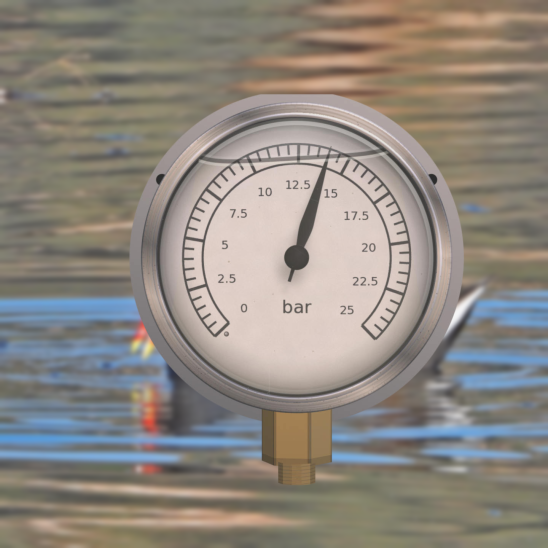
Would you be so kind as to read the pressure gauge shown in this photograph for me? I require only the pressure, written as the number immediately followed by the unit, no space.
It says 14bar
